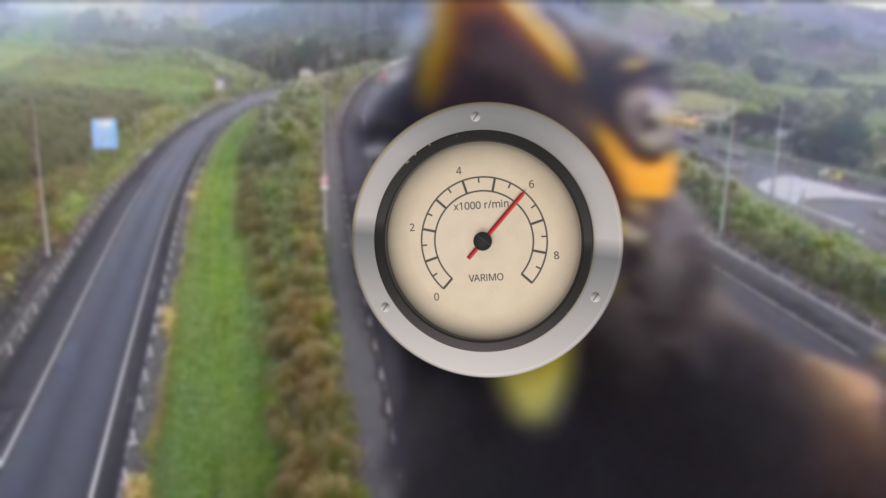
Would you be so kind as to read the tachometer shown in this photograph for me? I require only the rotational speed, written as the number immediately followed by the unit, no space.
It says 6000rpm
